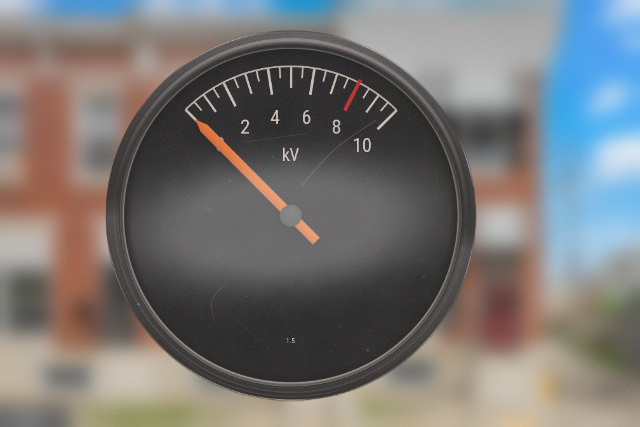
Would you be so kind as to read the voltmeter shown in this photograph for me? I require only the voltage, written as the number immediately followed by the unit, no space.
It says 0kV
